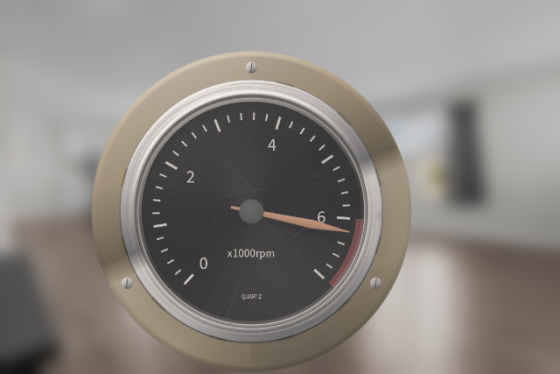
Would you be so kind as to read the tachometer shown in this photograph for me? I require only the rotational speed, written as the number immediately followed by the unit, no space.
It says 6200rpm
